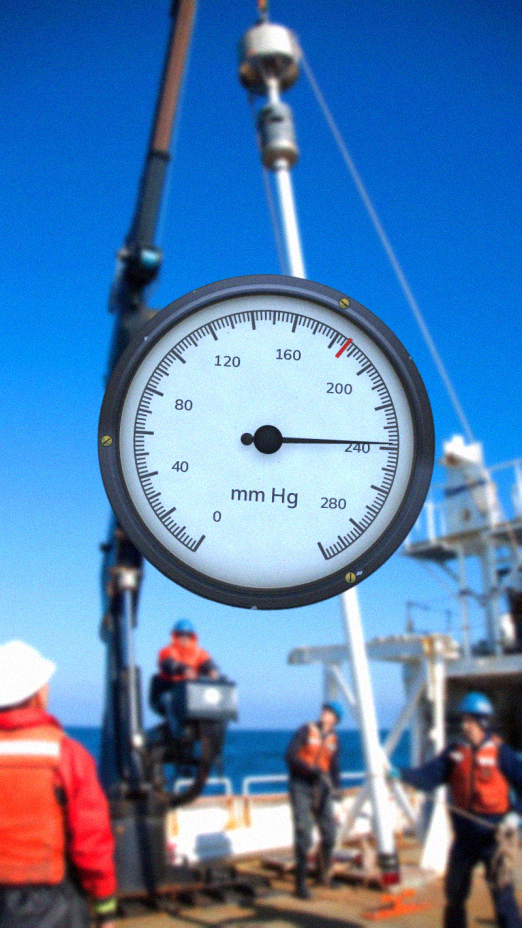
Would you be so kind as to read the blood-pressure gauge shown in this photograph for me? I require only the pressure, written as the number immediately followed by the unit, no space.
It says 238mmHg
